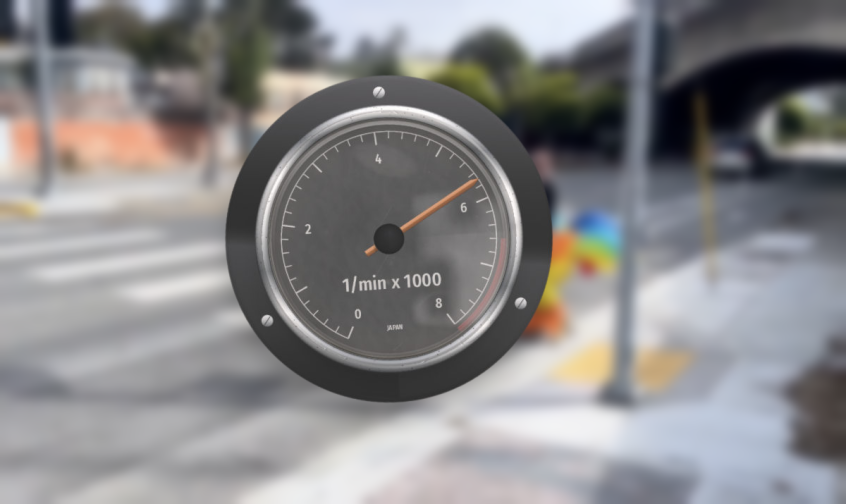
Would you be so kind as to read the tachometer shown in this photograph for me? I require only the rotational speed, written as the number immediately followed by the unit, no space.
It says 5700rpm
